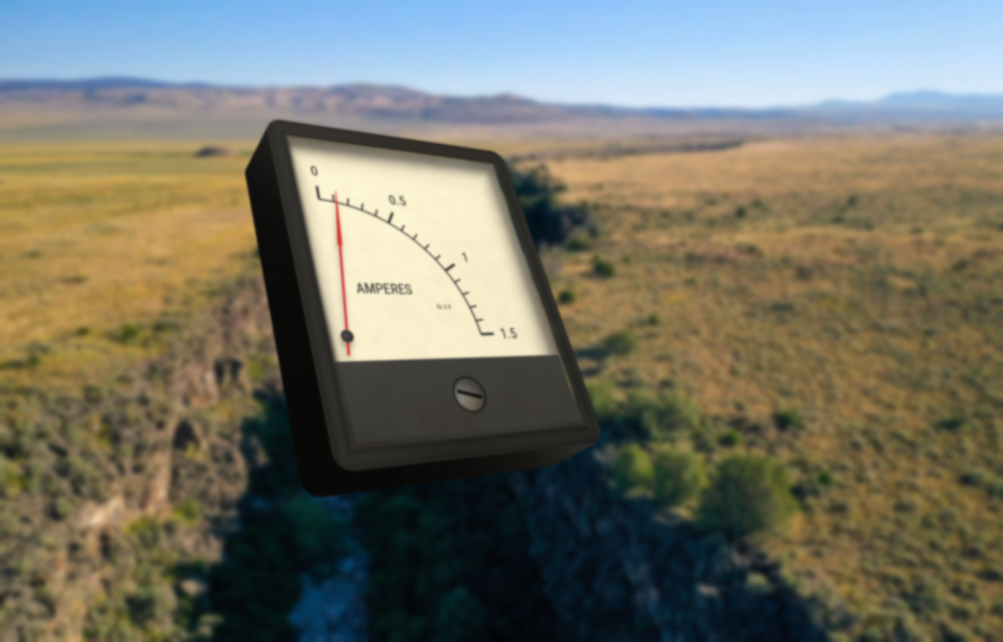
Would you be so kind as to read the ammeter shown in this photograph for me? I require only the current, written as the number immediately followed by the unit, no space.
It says 0.1A
